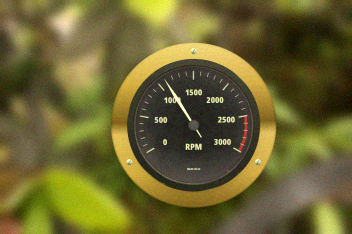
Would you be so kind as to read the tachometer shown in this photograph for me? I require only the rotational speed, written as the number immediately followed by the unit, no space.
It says 1100rpm
